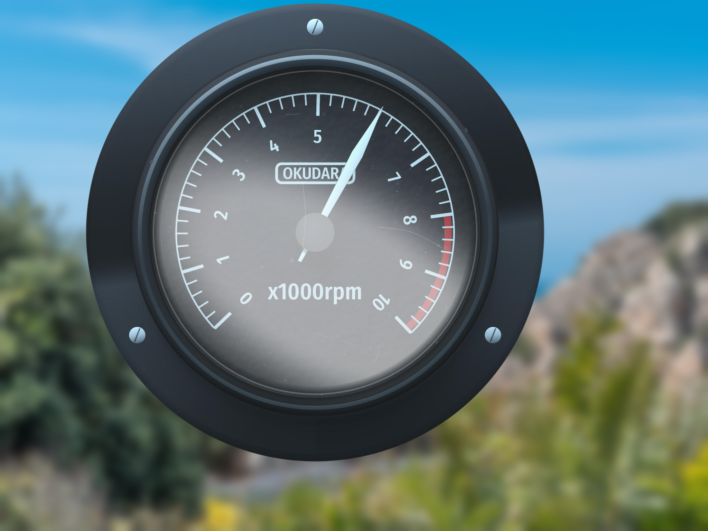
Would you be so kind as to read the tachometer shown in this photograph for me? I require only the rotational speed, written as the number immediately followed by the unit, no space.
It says 6000rpm
